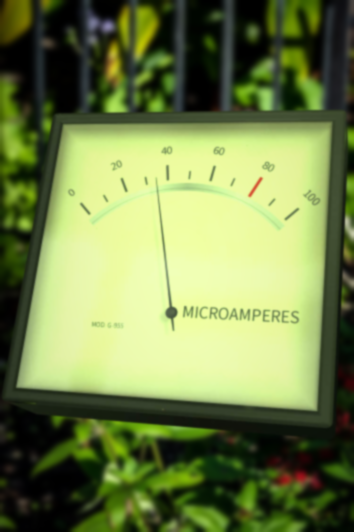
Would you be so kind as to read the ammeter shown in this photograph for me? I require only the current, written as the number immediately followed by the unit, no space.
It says 35µA
